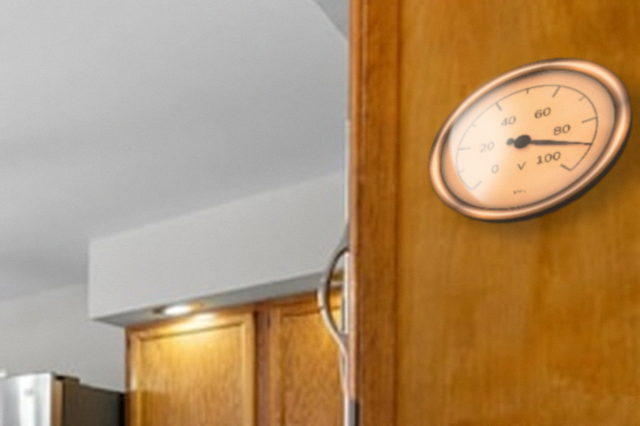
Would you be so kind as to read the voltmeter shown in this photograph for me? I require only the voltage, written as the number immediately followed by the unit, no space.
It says 90V
